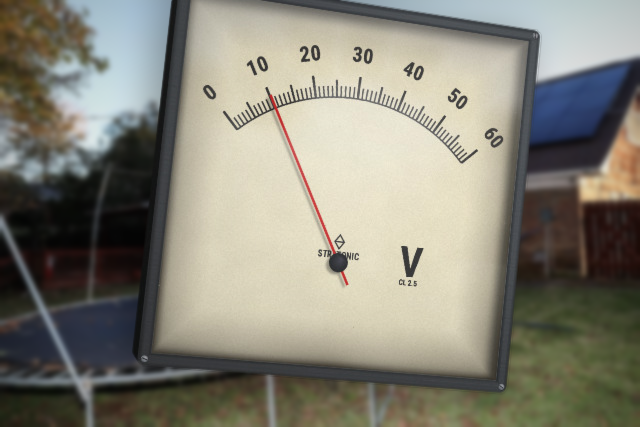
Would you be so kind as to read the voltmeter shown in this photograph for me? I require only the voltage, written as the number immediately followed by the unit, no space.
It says 10V
